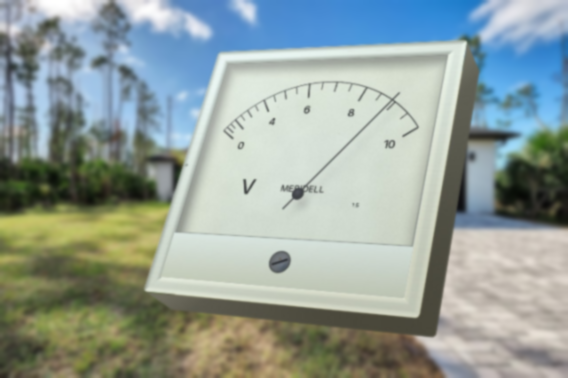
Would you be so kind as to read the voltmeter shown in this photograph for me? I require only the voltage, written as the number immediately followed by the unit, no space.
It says 9V
